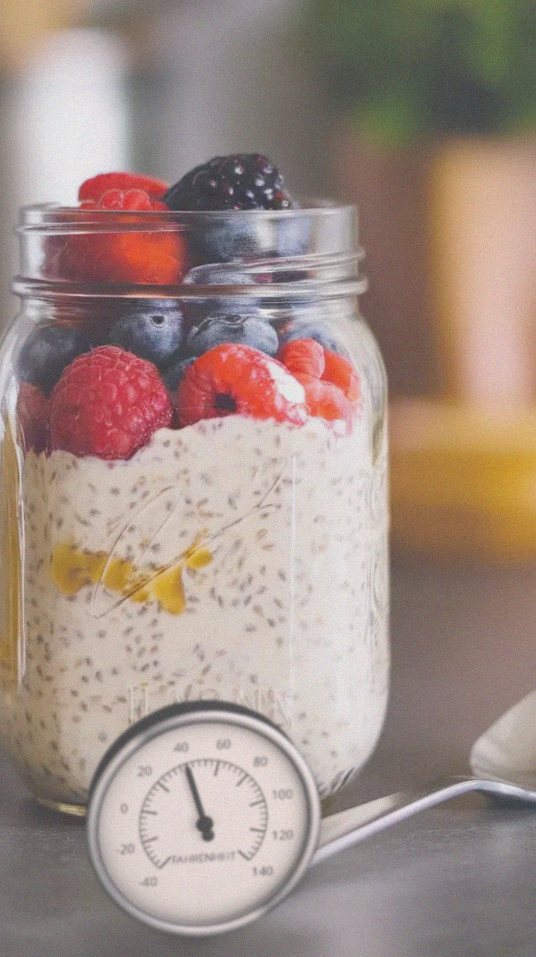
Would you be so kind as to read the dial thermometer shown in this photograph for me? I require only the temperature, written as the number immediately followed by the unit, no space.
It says 40°F
